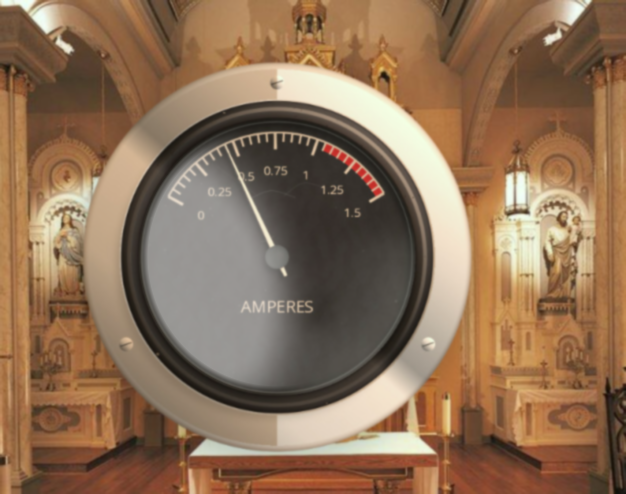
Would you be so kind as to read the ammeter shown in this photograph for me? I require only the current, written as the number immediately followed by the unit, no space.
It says 0.45A
